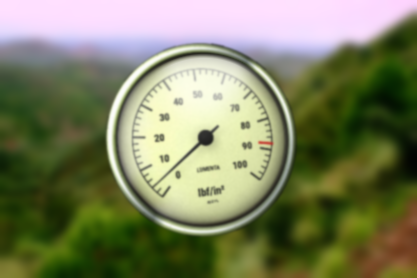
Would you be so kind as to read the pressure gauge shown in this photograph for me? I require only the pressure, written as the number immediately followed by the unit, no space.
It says 4psi
